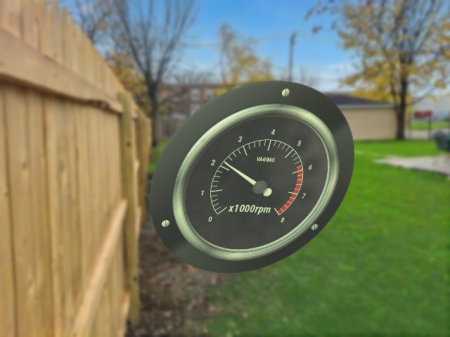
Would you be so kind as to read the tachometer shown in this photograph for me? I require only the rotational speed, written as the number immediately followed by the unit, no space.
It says 2200rpm
